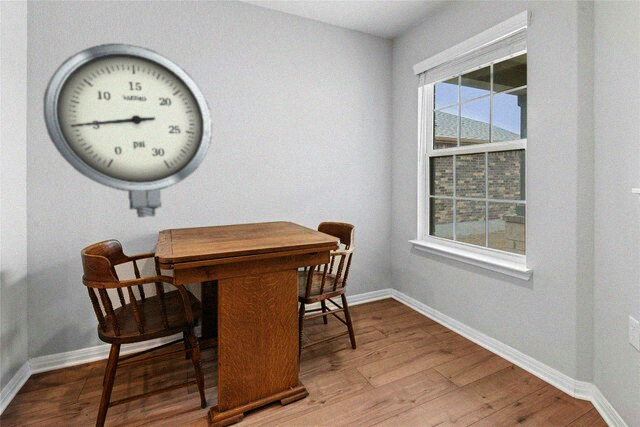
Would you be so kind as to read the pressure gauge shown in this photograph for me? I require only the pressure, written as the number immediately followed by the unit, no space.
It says 5psi
